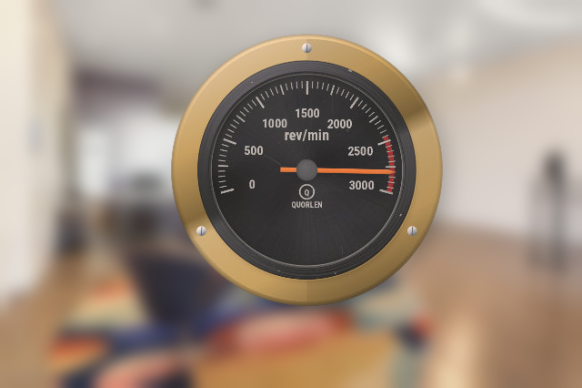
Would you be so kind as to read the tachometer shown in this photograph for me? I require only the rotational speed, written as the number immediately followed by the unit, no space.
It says 2800rpm
